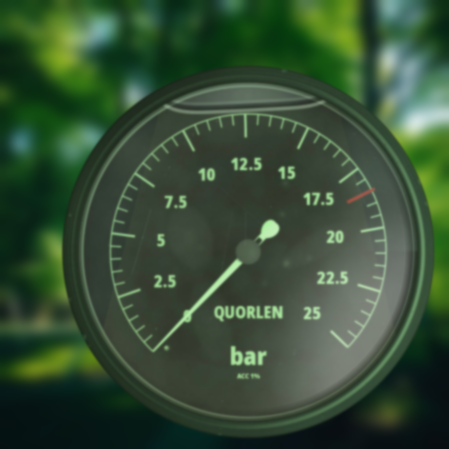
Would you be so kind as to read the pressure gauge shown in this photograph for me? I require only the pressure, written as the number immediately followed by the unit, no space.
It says 0bar
